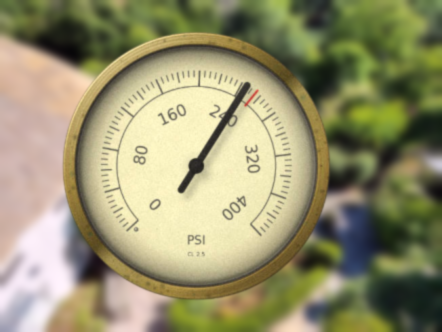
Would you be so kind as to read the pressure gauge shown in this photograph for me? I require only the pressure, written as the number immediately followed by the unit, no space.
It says 245psi
